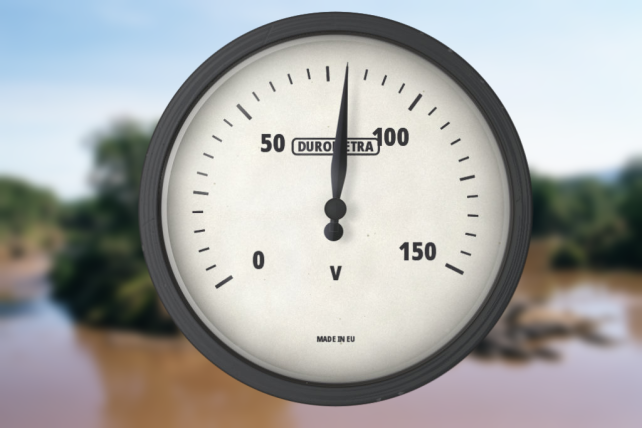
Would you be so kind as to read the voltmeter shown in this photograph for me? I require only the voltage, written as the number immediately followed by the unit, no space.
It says 80V
